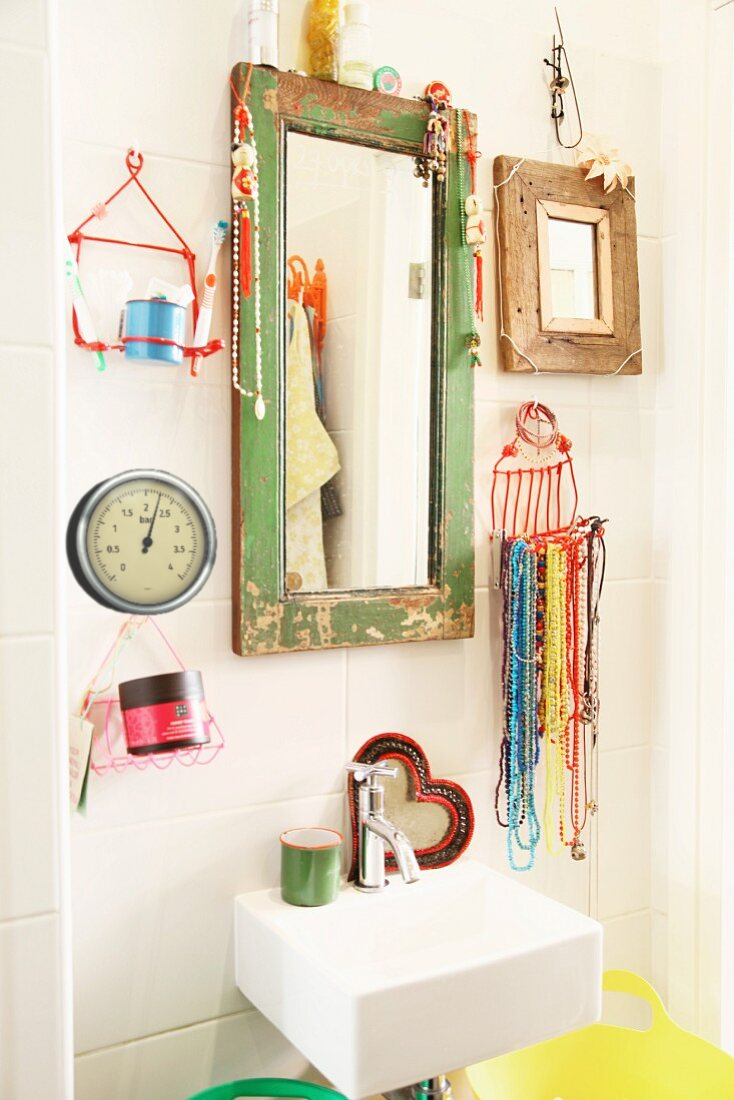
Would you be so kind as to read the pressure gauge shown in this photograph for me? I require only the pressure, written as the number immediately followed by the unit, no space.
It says 2.25bar
